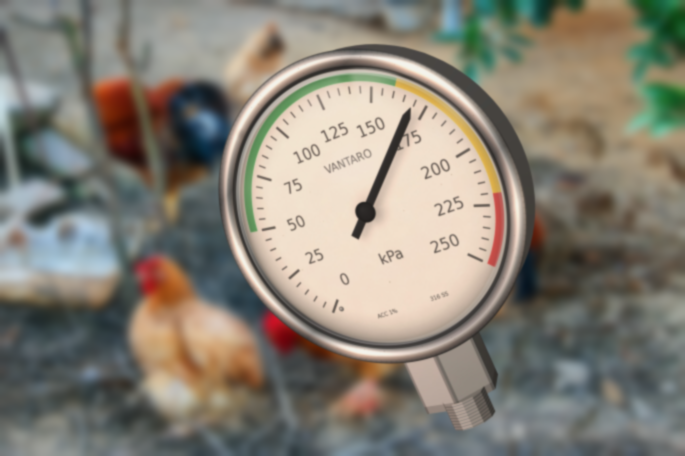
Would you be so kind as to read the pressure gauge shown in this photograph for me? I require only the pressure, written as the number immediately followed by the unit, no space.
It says 170kPa
